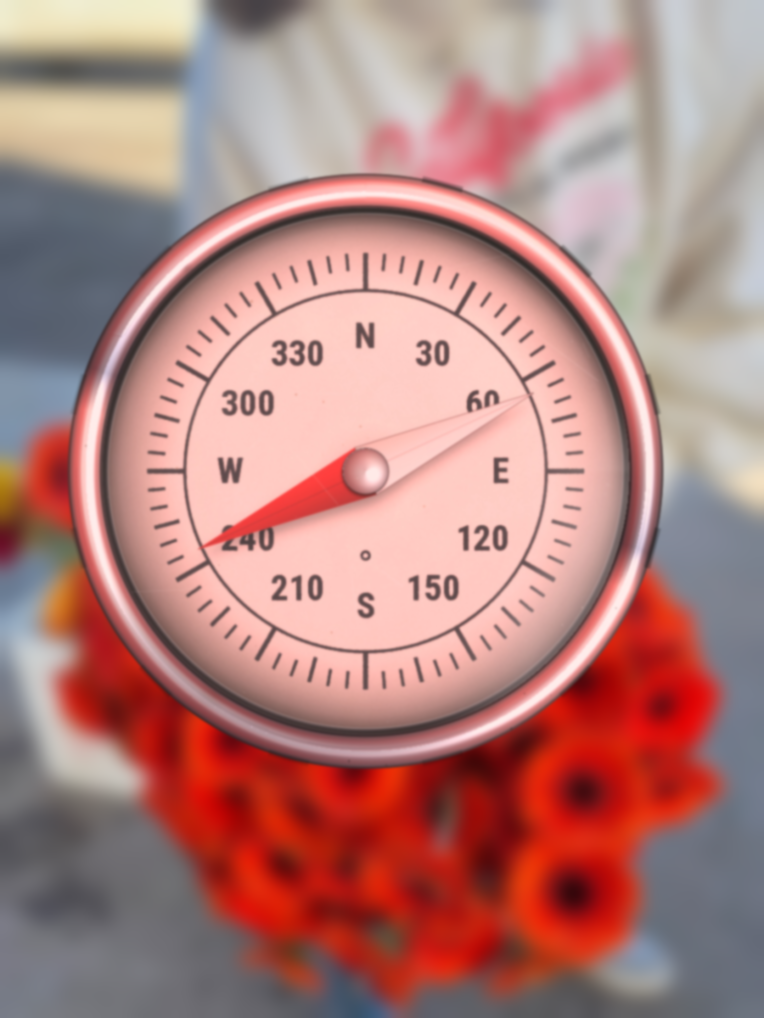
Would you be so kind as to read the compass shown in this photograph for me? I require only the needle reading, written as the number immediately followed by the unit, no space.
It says 245°
